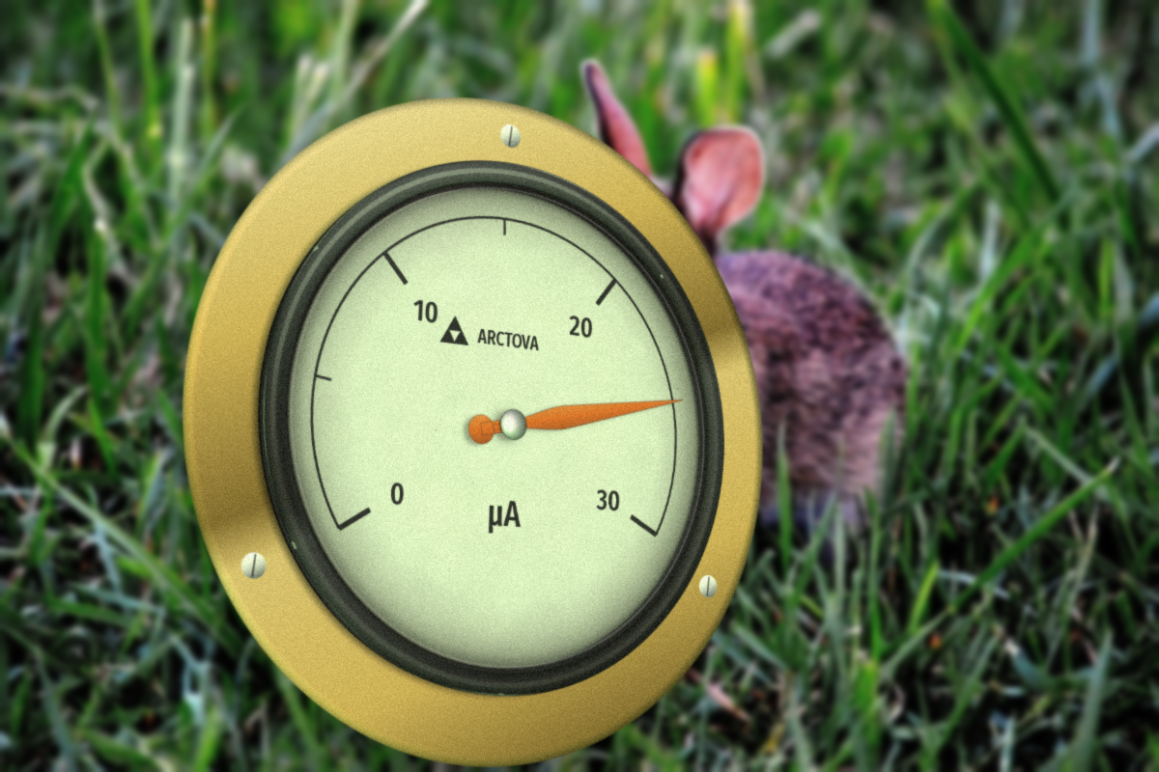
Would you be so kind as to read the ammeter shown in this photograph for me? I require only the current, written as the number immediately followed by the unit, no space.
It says 25µA
